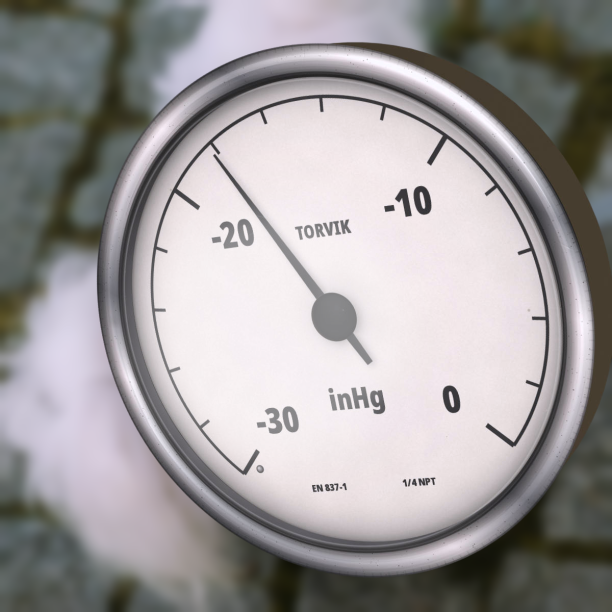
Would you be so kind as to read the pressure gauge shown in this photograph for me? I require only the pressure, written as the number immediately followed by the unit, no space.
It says -18inHg
